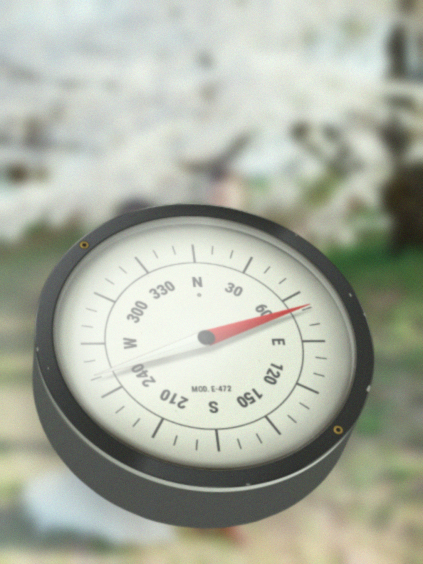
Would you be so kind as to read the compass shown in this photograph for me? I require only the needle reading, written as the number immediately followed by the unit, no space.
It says 70°
